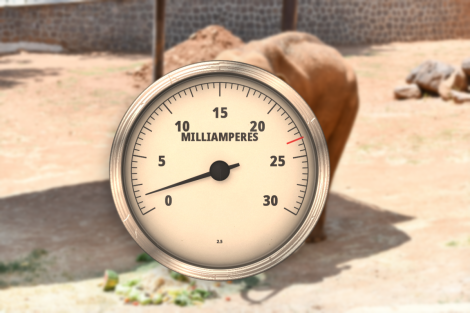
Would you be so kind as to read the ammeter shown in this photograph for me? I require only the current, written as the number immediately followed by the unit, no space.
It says 1.5mA
